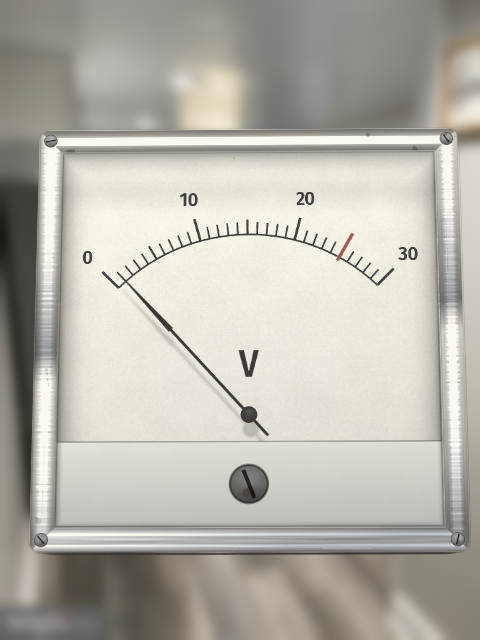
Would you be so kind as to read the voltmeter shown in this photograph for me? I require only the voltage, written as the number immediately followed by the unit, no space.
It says 1V
